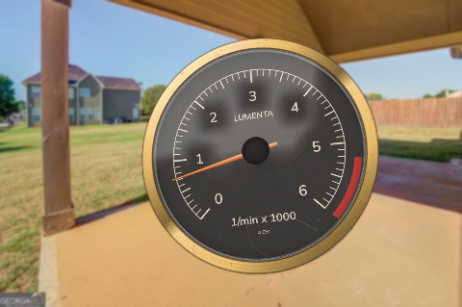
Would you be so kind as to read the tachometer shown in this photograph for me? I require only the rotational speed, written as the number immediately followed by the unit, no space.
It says 700rpm
